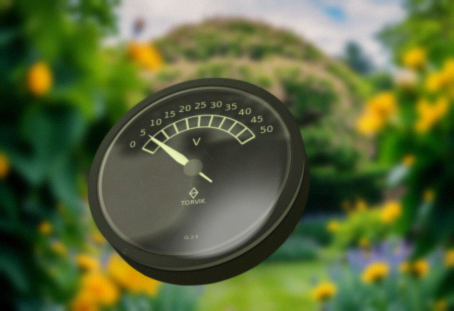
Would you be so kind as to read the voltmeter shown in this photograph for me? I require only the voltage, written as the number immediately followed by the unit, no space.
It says 5V
